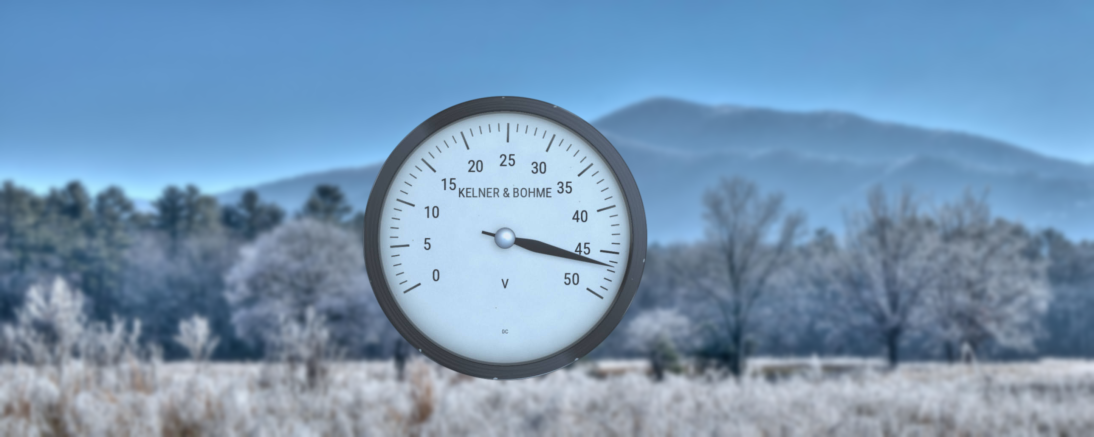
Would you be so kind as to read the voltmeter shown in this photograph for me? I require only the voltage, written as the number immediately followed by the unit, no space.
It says 46.5V
